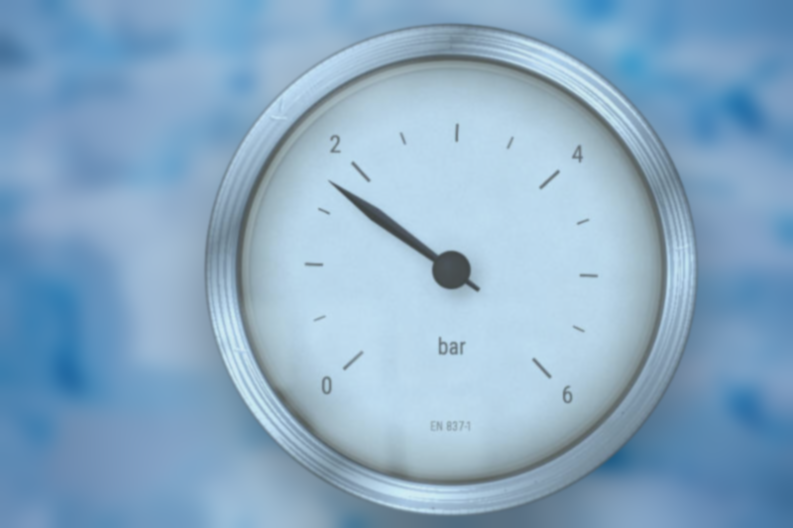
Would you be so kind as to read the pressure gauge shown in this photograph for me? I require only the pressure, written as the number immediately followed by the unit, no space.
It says 1.75bar
